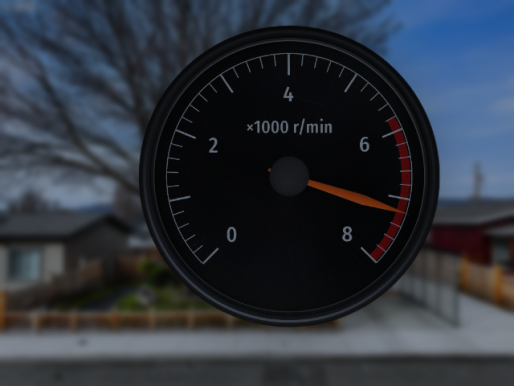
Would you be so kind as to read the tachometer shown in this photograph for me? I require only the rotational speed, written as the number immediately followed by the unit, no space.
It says 7200rpm
